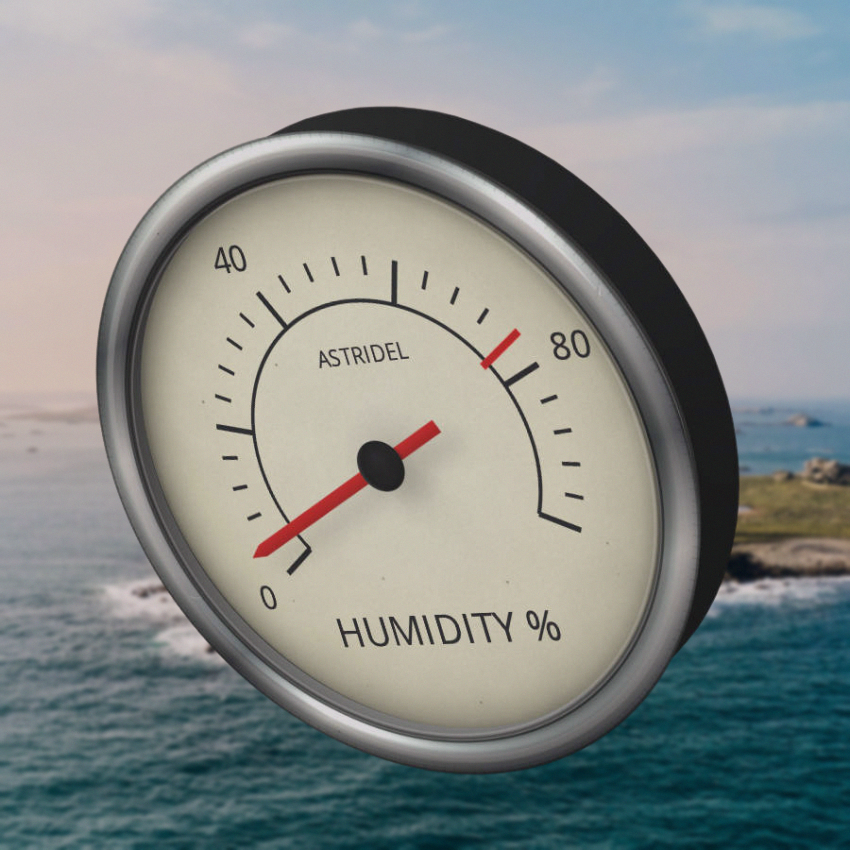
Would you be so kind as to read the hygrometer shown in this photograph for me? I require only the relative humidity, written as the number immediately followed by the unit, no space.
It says 4%
